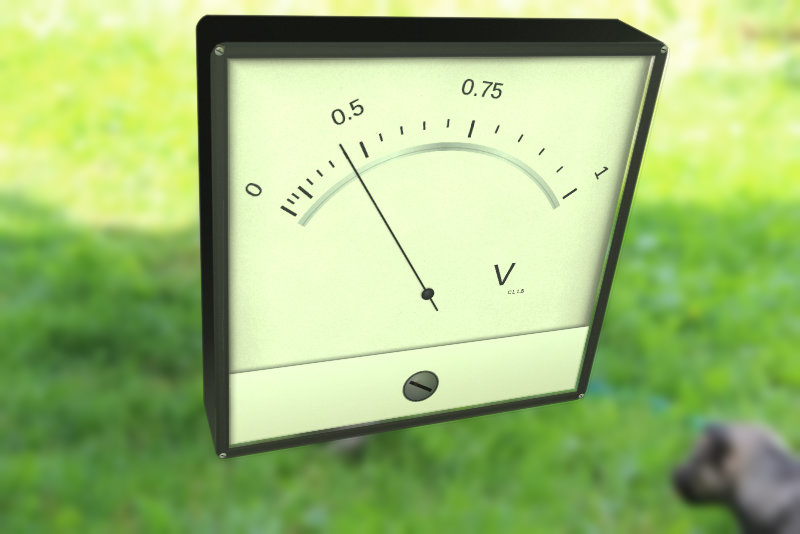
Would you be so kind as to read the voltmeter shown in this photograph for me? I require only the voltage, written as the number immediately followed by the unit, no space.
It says 0.45V
